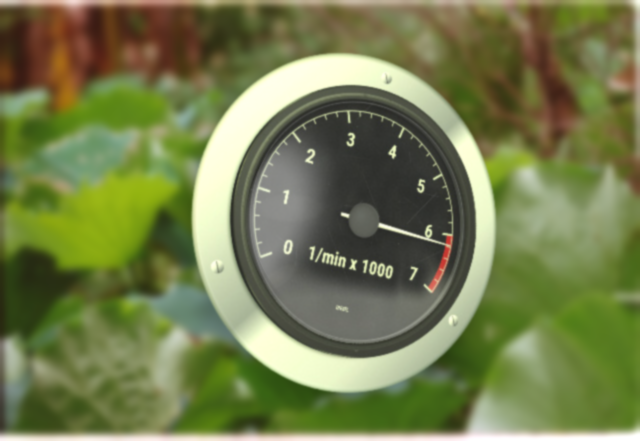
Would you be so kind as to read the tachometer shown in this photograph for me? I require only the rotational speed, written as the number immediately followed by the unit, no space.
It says 6200rpm
